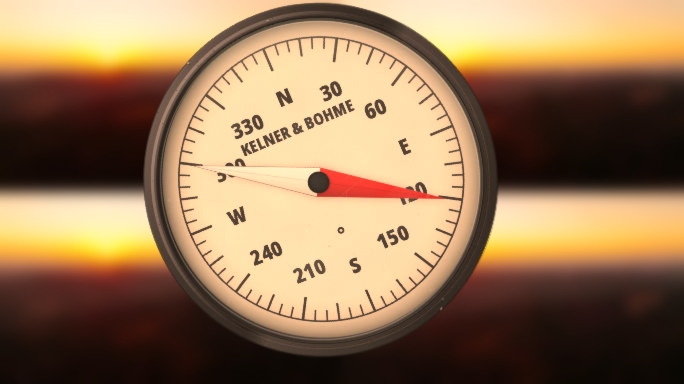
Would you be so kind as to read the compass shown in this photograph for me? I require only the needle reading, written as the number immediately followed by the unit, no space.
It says 120°
